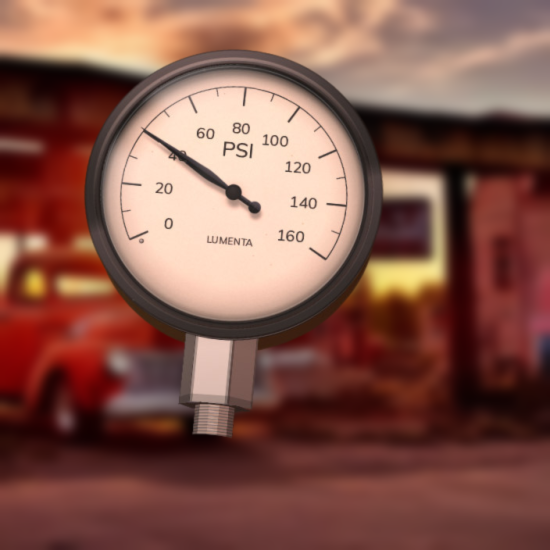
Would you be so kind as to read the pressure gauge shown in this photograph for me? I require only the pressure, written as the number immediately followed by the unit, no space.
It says 40psi
